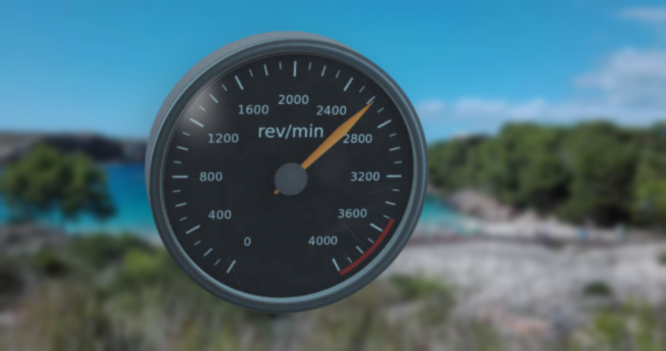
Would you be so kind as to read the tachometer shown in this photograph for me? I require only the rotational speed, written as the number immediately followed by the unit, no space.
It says 2600rpm
